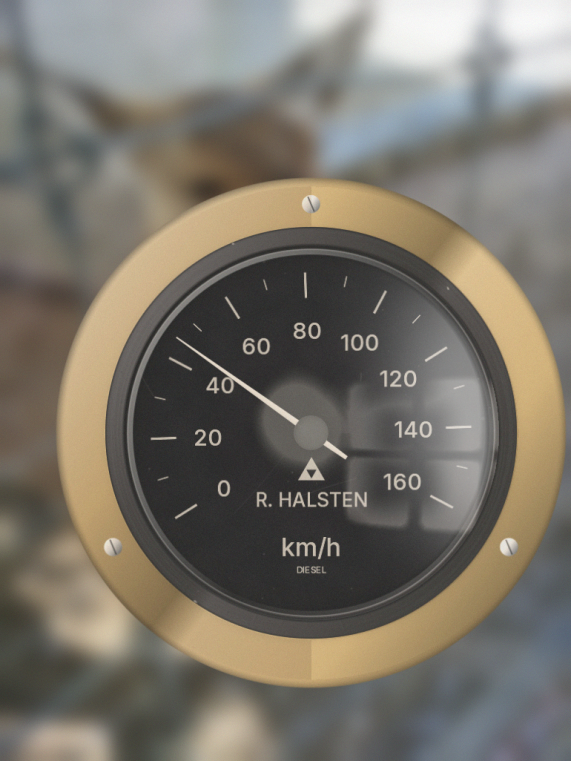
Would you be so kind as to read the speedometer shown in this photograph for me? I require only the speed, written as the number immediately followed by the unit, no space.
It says 45km/h
